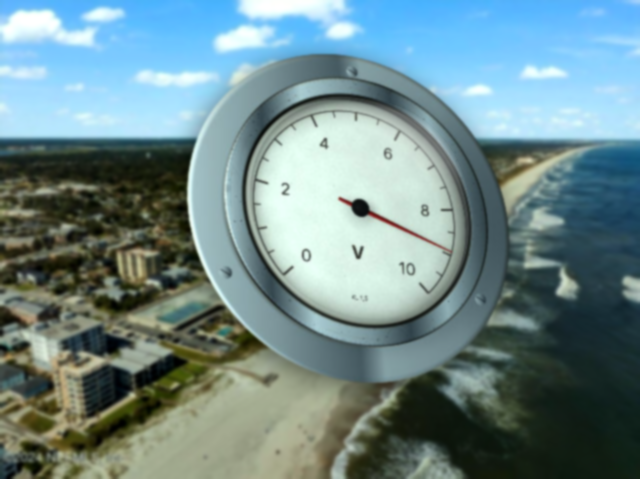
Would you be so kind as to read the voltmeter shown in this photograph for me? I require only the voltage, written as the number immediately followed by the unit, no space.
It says 9V
